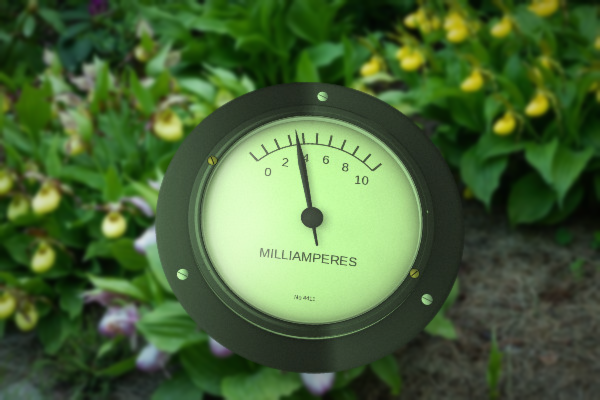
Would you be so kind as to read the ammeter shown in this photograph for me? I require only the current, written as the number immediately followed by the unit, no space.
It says 3.5mA
